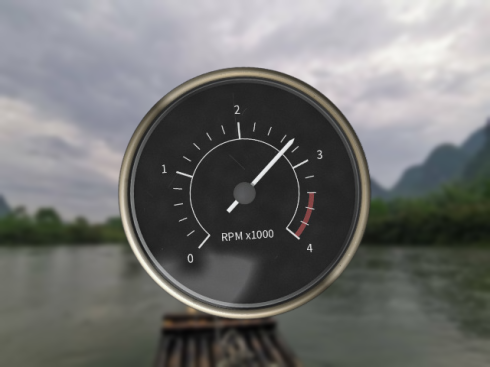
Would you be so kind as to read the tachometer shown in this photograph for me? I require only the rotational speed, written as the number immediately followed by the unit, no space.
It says 2700rpm
